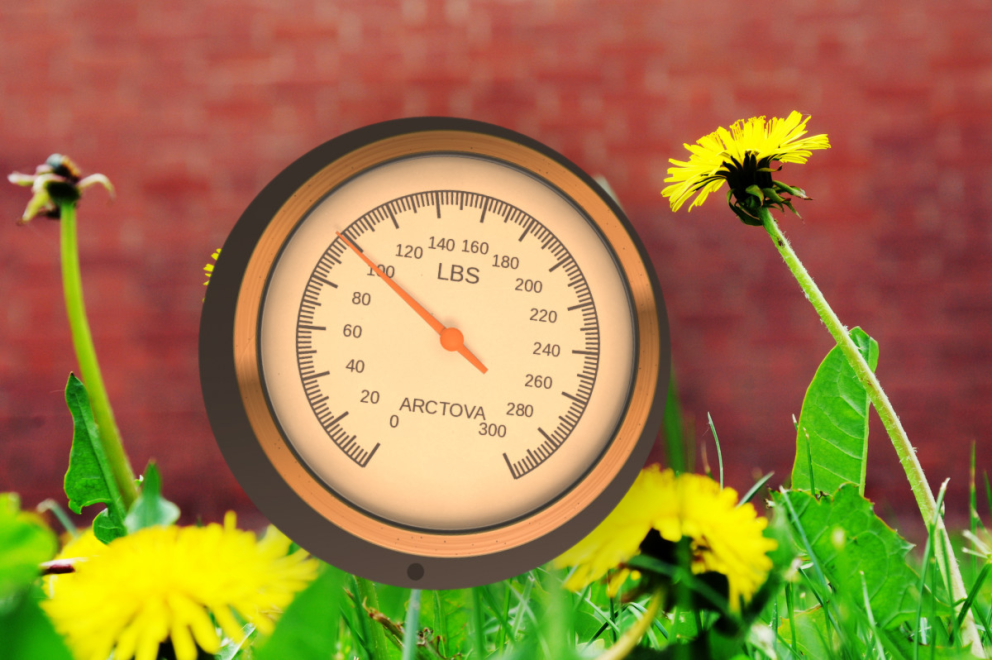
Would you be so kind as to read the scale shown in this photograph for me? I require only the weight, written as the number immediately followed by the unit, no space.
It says 98lb
